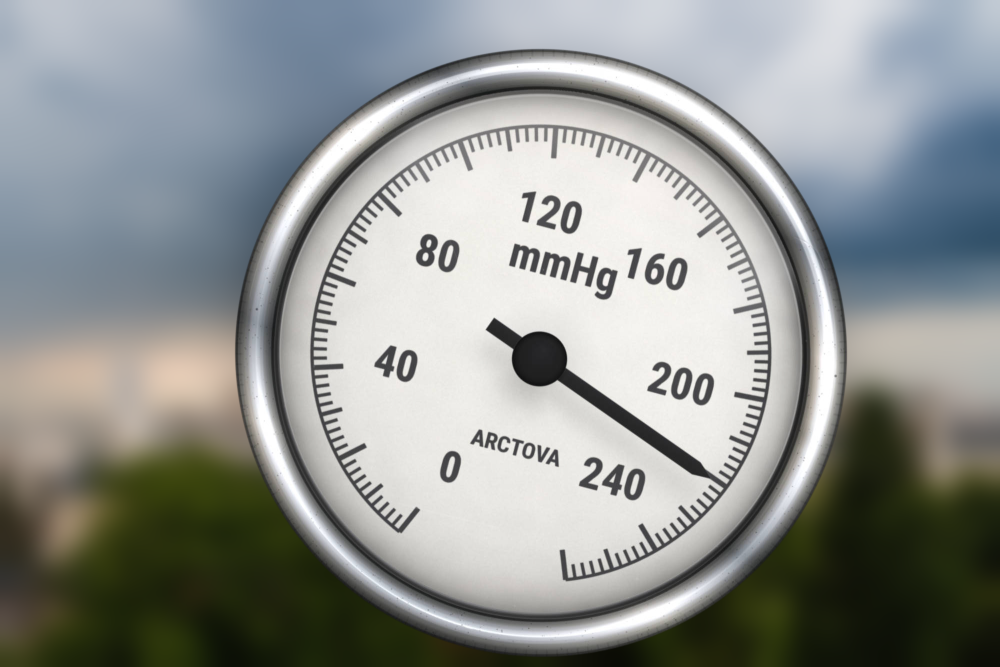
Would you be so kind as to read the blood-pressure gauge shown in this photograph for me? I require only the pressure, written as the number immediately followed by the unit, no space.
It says 220mmHg
